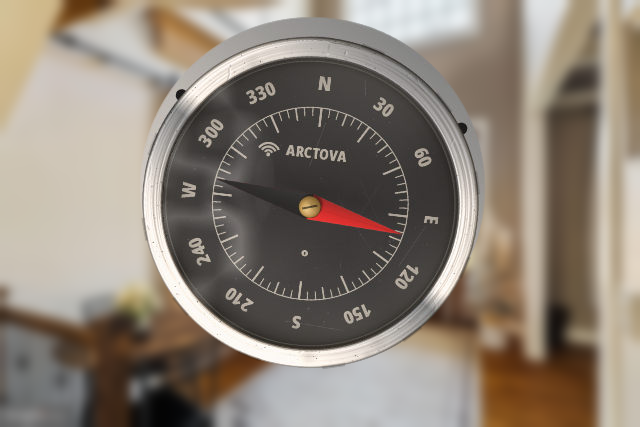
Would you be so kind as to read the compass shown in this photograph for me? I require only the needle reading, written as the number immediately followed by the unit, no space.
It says 100°
